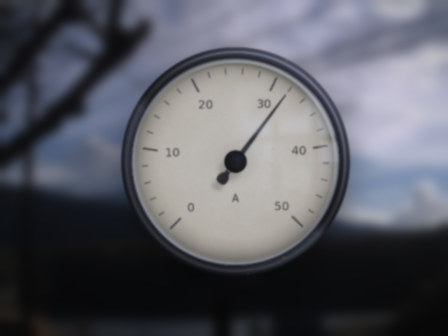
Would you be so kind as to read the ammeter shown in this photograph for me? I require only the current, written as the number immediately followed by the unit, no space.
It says 32A
